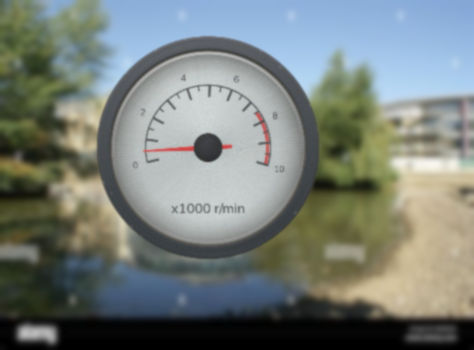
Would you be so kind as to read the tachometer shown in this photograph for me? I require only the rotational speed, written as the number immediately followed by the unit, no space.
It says 500rpm
